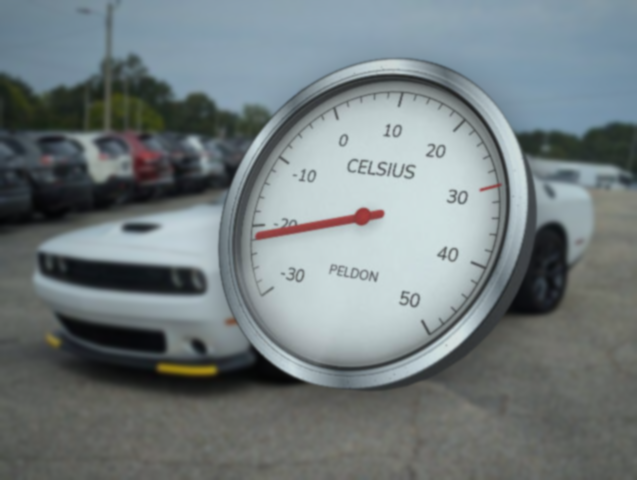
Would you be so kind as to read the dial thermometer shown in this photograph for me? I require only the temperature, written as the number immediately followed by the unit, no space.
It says -22°C
